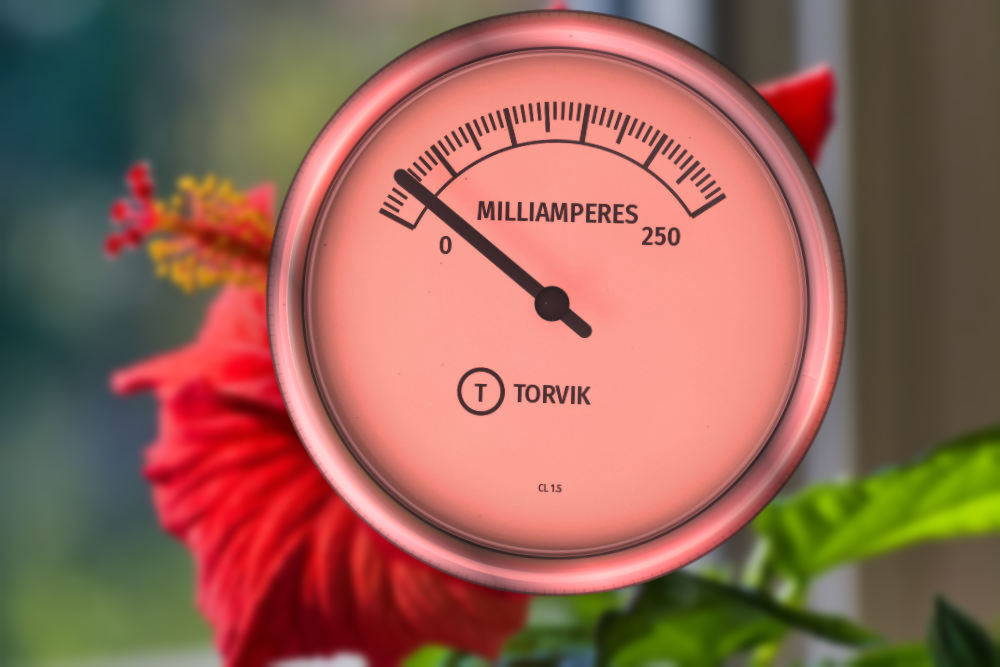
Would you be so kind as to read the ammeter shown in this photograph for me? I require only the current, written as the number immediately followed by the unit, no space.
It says 25mA
